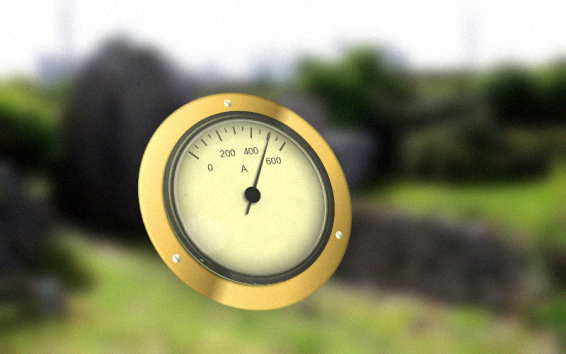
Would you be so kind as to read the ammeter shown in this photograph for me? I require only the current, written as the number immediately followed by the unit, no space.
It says 500A
